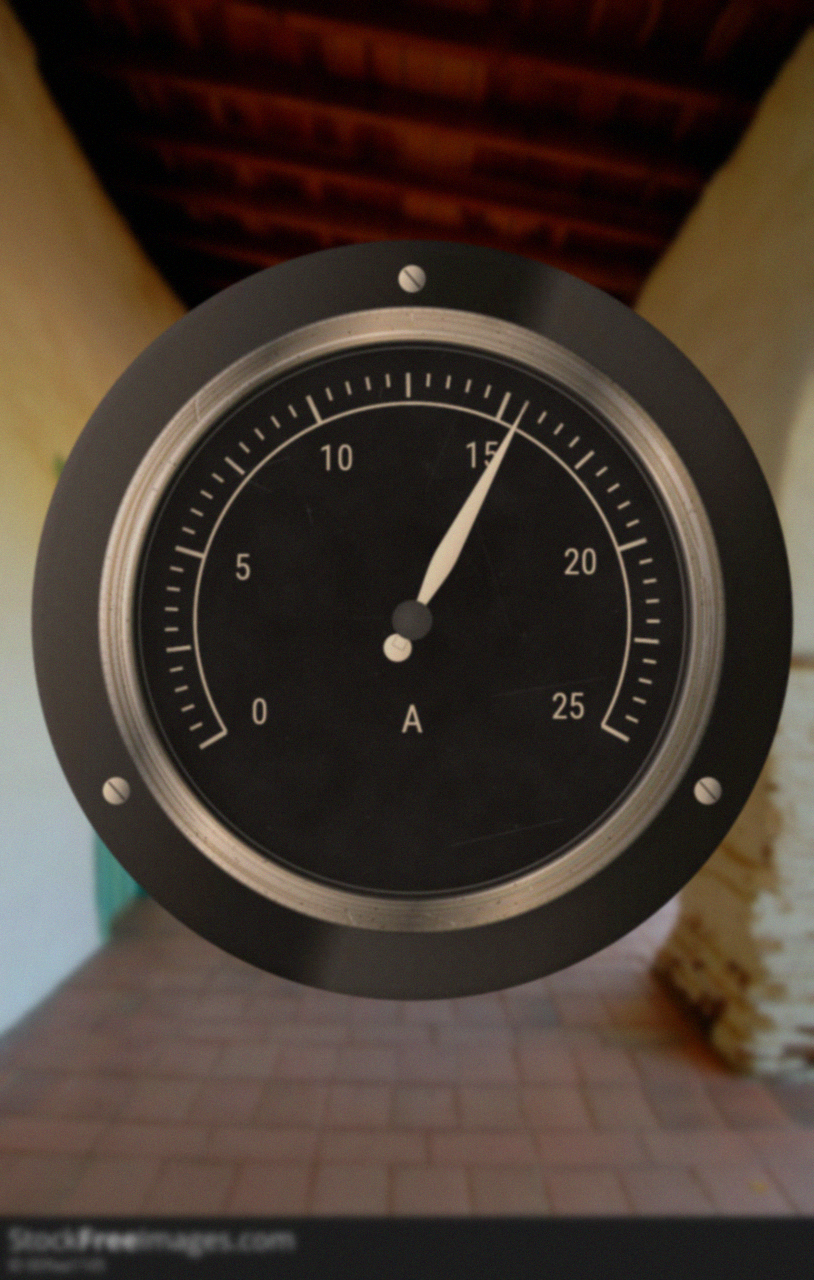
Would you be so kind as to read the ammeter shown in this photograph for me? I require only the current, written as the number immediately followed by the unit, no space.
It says 15.5A
